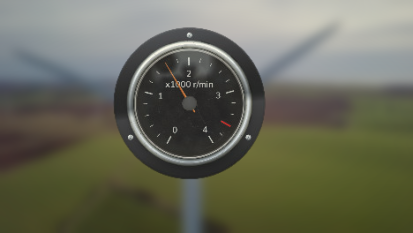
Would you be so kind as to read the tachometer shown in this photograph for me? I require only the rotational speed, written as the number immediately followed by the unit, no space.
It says 1600rpm
